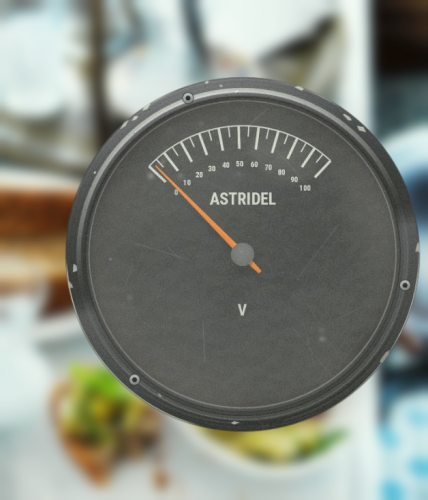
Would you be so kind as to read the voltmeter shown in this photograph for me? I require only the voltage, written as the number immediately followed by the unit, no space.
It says 2.5V
